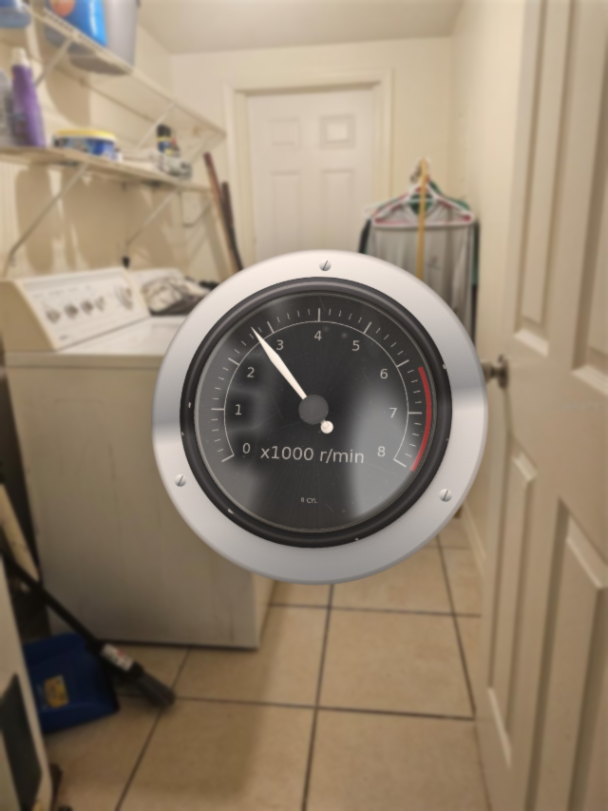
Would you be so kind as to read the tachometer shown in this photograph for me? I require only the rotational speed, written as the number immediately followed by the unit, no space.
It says 2700rpm
